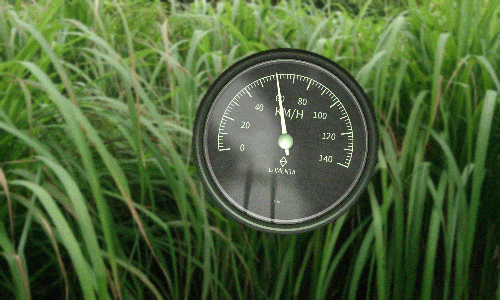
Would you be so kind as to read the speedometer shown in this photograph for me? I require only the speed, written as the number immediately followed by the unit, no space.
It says 60km/h
